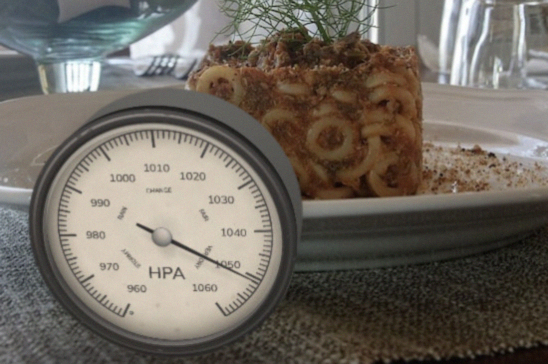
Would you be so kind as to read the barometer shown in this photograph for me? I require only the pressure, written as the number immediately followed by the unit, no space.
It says 1050hPa
